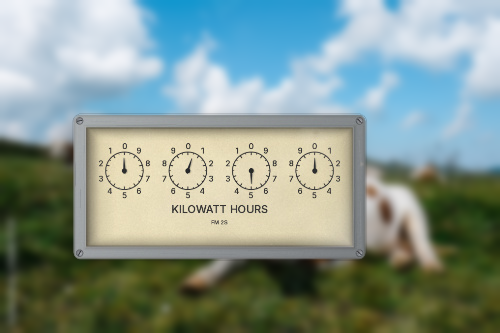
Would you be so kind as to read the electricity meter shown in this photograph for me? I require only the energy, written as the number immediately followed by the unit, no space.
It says 50kWh
